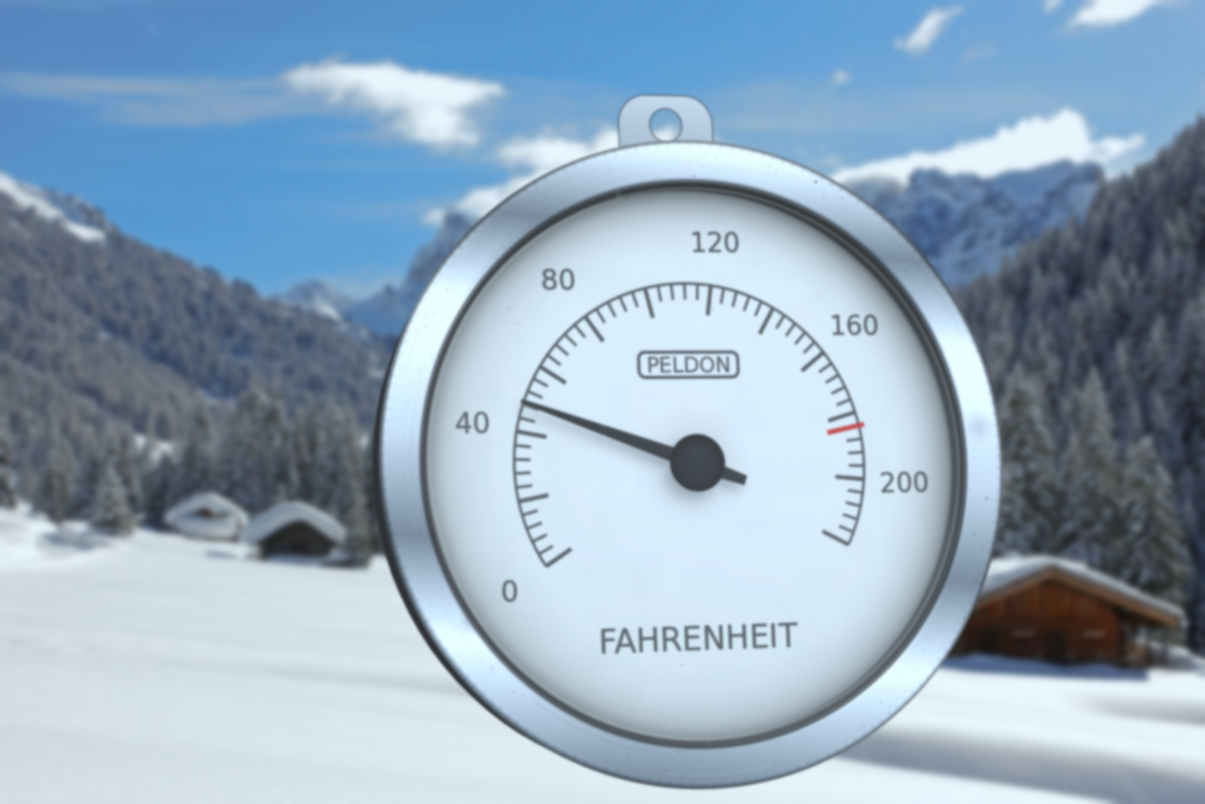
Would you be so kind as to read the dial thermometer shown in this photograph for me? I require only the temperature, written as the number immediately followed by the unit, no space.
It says 48°F
